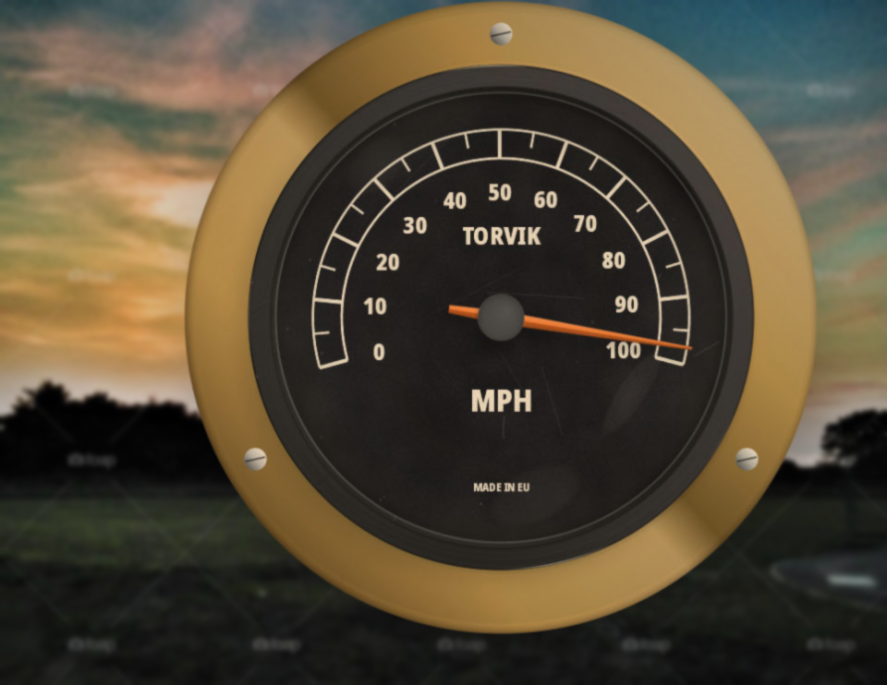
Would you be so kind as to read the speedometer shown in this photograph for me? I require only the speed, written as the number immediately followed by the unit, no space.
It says 97.5mph
